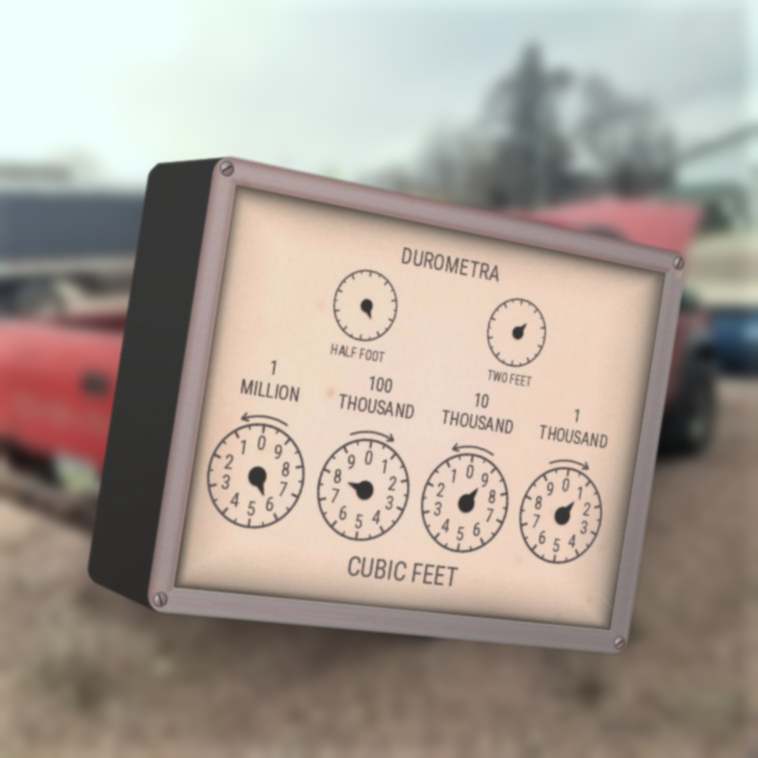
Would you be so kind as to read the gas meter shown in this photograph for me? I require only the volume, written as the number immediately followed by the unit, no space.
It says 579100ft³
